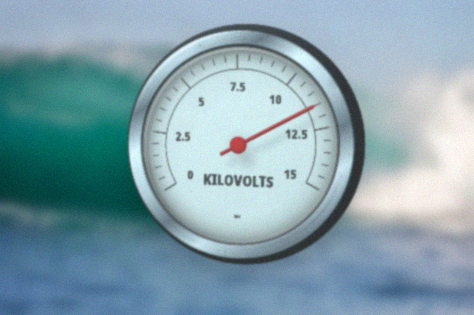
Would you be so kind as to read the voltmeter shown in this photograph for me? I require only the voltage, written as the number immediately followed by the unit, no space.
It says 11.5kV
